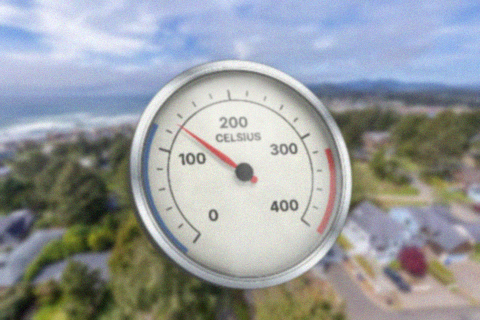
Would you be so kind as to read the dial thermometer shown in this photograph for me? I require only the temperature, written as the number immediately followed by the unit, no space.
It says 130°C
